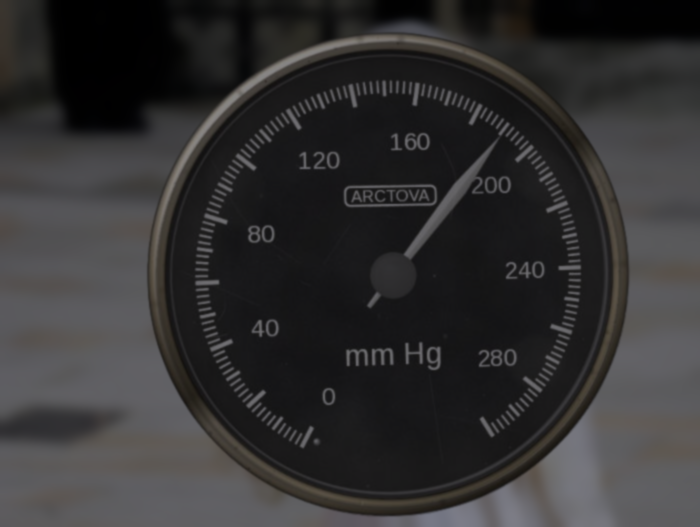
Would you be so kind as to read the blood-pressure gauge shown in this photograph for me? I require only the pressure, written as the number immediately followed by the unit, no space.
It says 190mmHg
